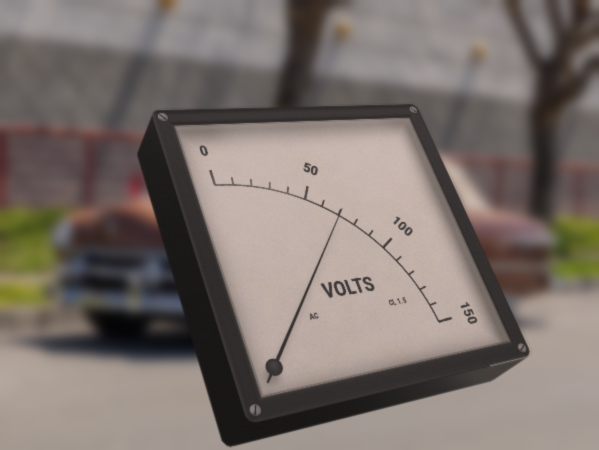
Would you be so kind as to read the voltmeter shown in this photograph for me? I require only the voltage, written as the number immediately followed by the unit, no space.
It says 70V
